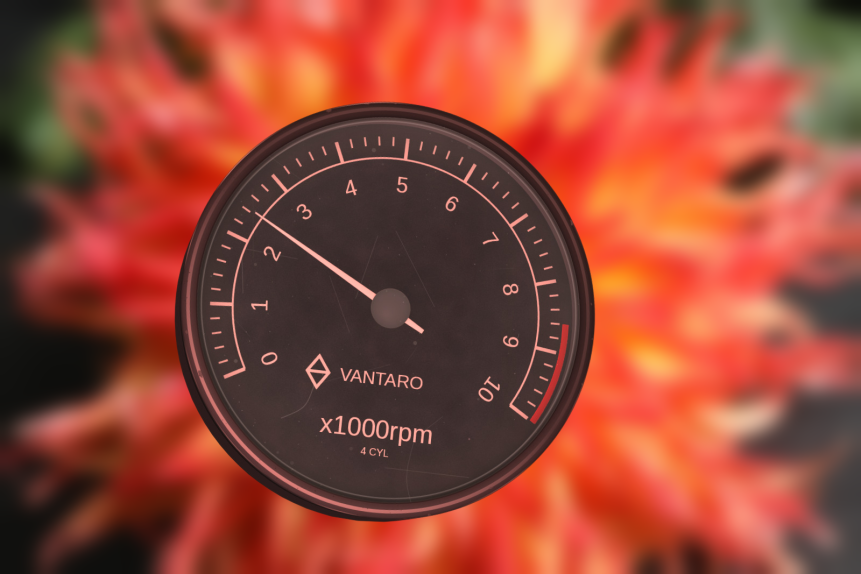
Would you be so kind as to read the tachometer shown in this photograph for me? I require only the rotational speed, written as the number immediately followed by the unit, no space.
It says 2400rpm
